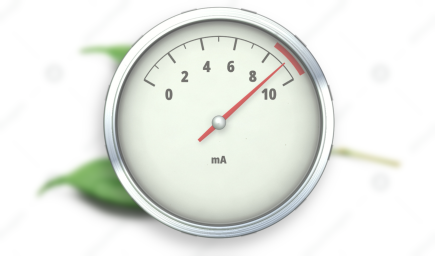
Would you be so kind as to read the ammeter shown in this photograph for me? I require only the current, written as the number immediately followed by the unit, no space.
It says 9mA
